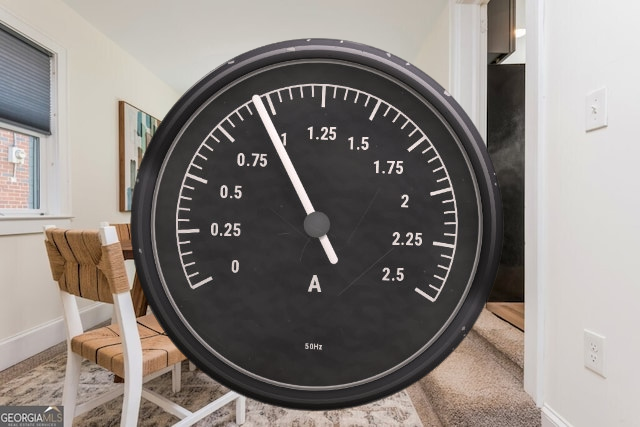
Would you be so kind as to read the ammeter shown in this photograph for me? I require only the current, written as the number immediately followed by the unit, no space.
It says 0.95A
